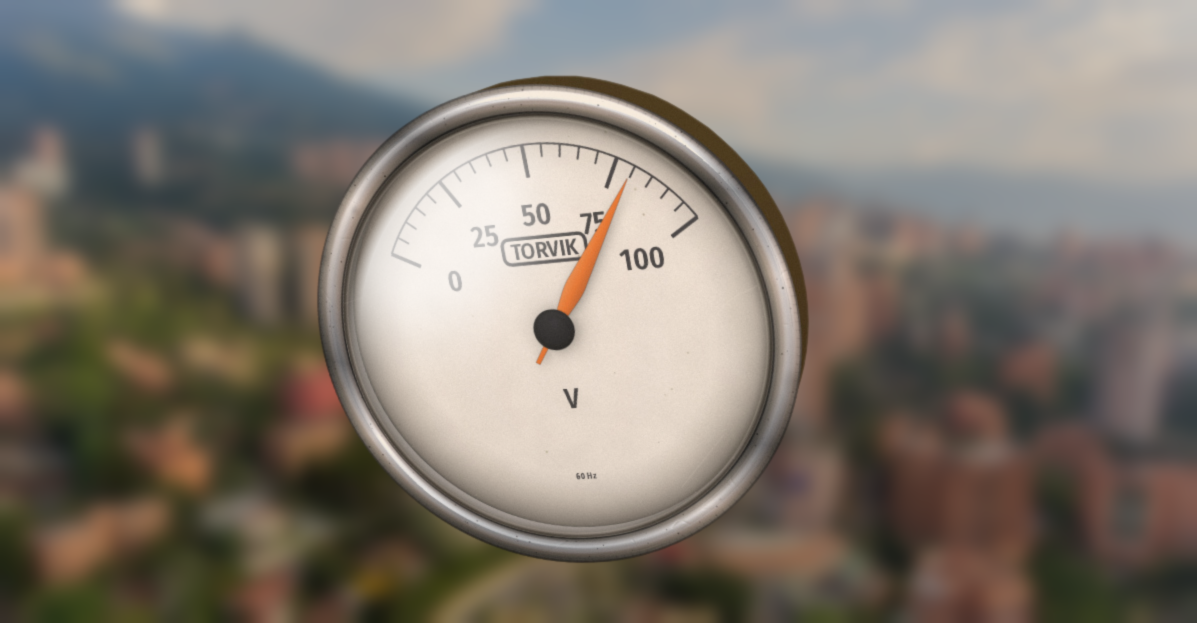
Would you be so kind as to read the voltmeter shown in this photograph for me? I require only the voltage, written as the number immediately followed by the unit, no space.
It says 80V
